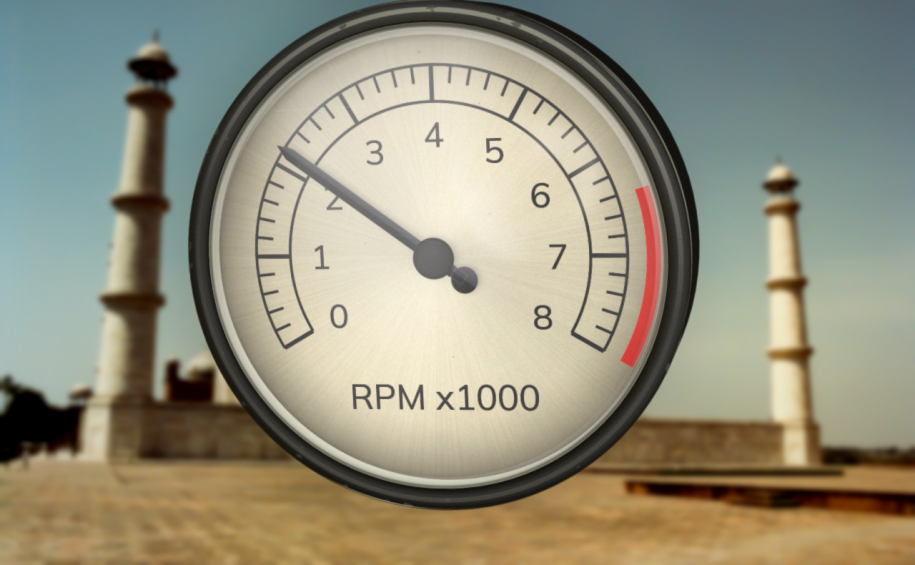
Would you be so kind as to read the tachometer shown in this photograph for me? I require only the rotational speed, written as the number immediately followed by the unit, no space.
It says 2200rpm
